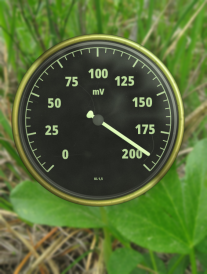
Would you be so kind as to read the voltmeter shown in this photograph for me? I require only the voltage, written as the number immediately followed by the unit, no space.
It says 192.5mV
